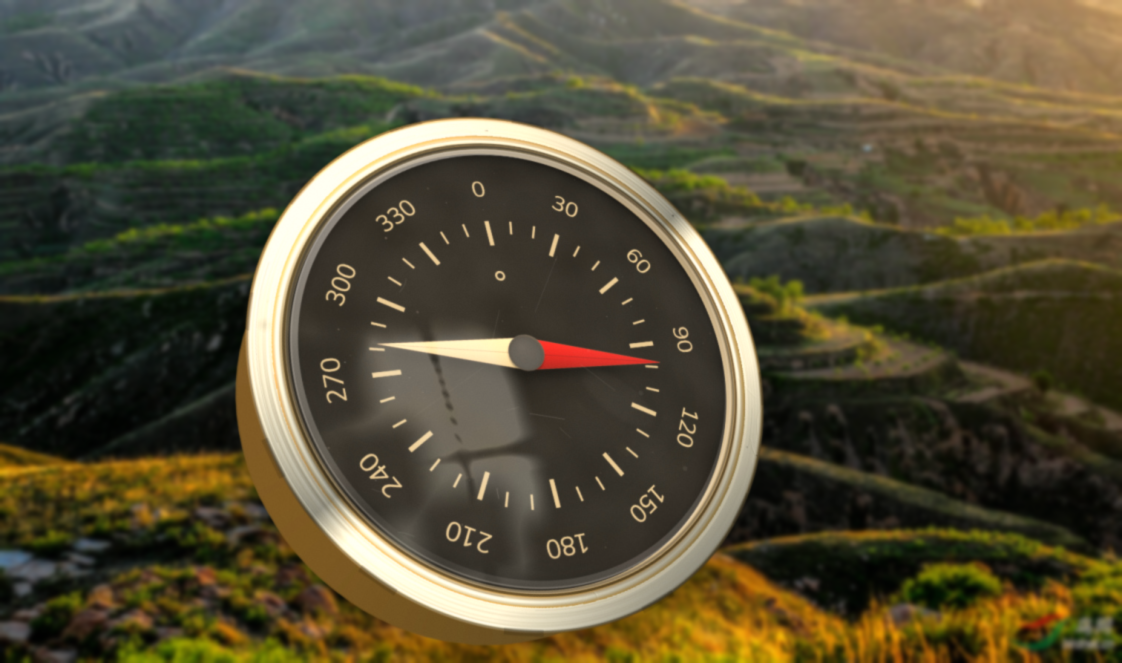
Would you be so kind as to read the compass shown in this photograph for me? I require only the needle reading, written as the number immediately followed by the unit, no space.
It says 100°
